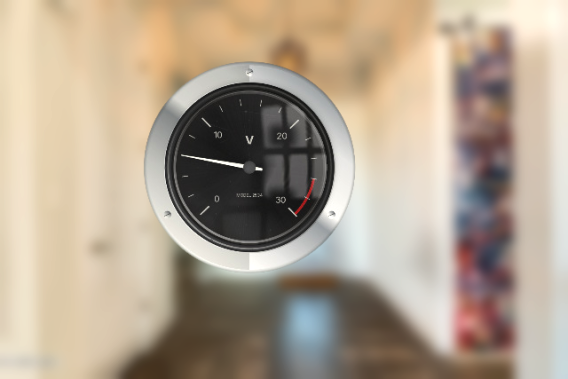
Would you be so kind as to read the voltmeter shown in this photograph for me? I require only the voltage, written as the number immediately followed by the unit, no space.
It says 6V
